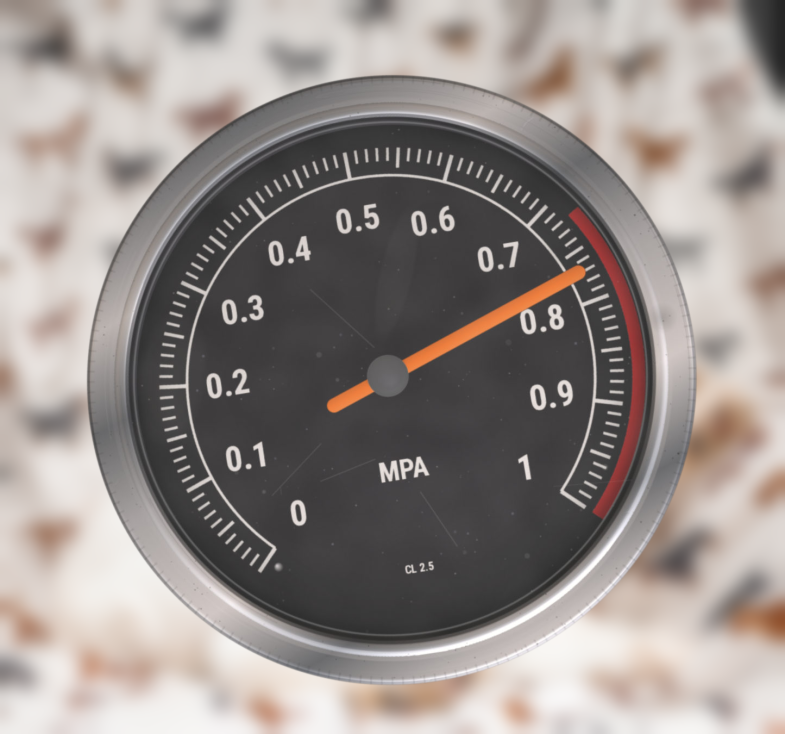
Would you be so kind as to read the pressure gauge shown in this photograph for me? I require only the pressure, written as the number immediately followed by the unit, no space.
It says 0.77MPa
